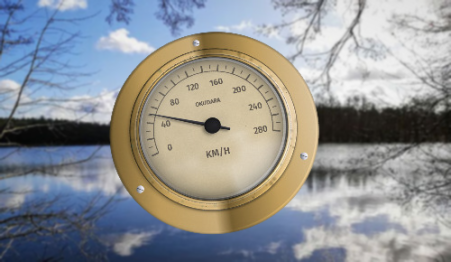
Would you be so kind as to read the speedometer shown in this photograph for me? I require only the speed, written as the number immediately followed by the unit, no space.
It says 50km/h
